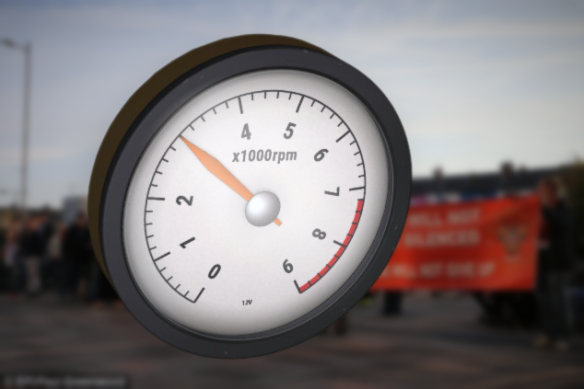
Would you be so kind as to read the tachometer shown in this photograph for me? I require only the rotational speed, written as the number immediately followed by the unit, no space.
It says 3000rpm
